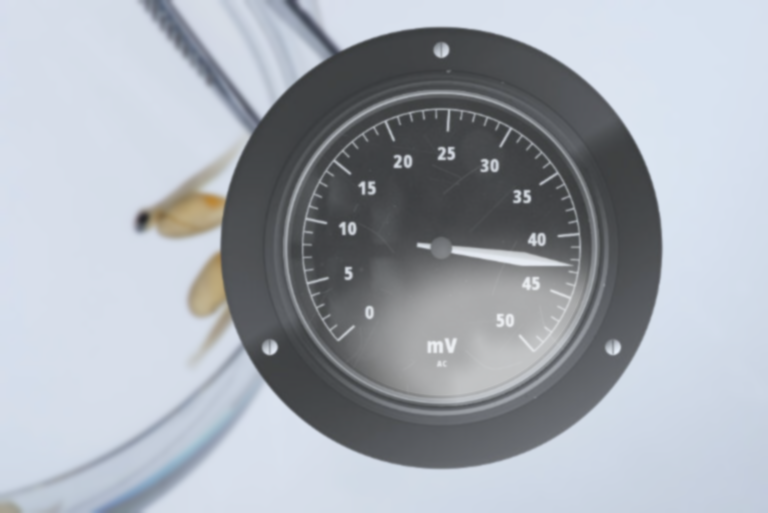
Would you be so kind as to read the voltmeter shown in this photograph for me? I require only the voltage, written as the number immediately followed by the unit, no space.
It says 42.5mV
